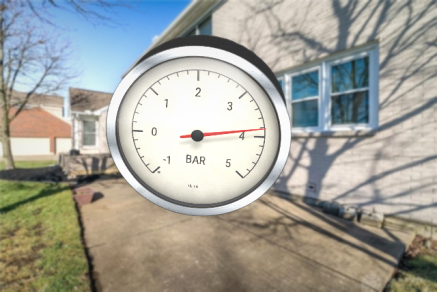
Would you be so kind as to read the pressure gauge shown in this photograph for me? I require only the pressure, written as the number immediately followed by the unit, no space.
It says 3.8bar
